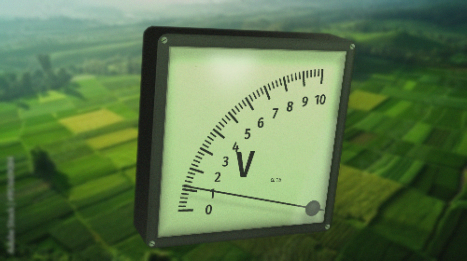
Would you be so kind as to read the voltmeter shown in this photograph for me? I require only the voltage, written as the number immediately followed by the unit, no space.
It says 1.2V
